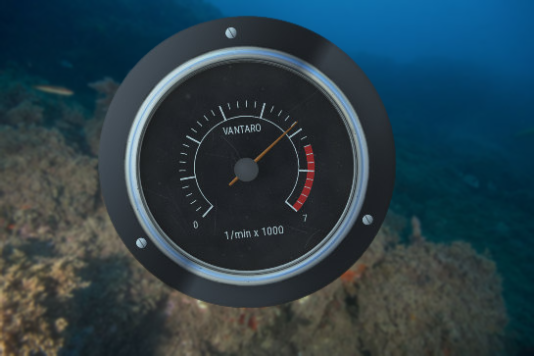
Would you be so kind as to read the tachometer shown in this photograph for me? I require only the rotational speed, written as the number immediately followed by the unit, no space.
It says 4800rpm
